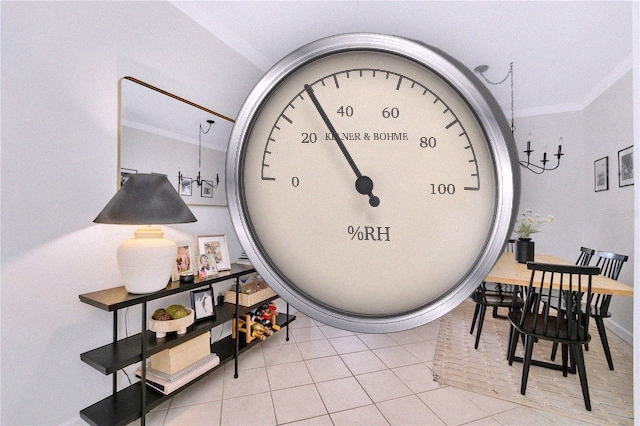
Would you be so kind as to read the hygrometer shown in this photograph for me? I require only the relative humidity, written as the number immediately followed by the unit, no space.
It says 32%
